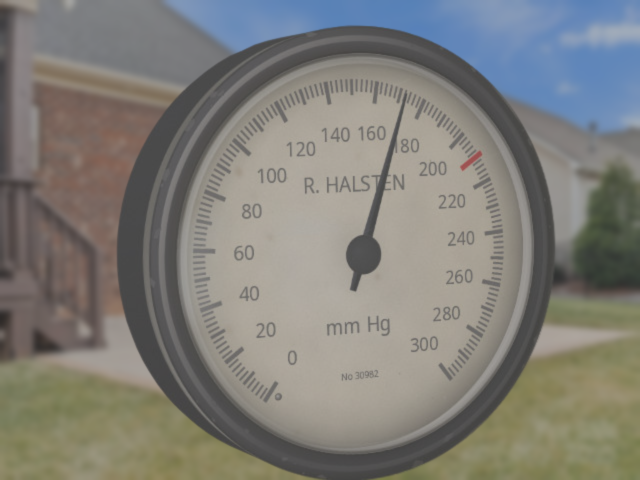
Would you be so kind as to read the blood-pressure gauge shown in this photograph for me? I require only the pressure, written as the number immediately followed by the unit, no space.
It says 170mmHg
